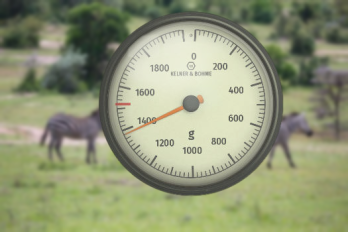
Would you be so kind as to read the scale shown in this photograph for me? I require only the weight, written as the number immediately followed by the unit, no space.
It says 1380g
